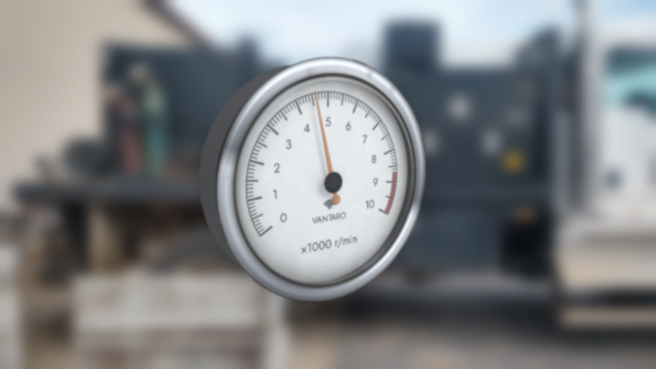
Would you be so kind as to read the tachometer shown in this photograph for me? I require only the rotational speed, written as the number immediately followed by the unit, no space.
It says 4500rpm
